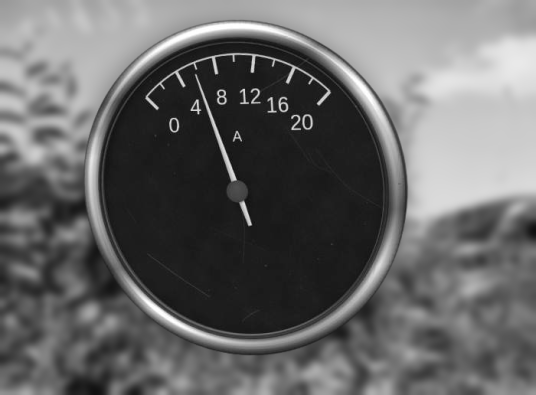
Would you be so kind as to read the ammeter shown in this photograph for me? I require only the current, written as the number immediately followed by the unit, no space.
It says 6A
